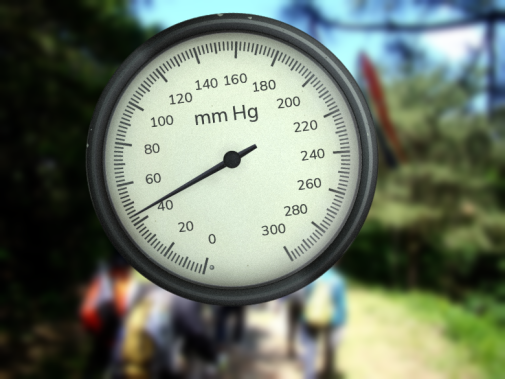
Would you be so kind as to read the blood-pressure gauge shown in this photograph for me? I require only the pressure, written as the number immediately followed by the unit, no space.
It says 44mmHg
